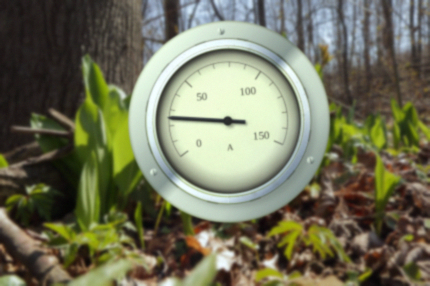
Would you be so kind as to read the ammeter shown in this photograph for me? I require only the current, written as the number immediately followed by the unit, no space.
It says 25A
